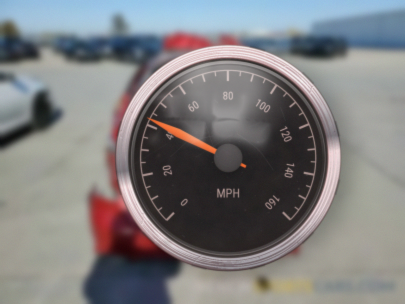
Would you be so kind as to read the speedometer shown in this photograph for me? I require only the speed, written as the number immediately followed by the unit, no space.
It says 42.5mph
